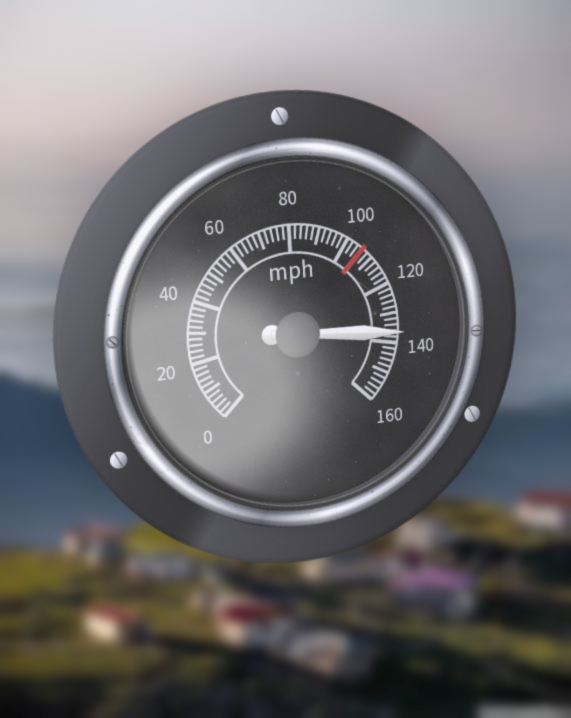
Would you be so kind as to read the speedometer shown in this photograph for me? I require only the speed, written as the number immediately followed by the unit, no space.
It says 136mph
